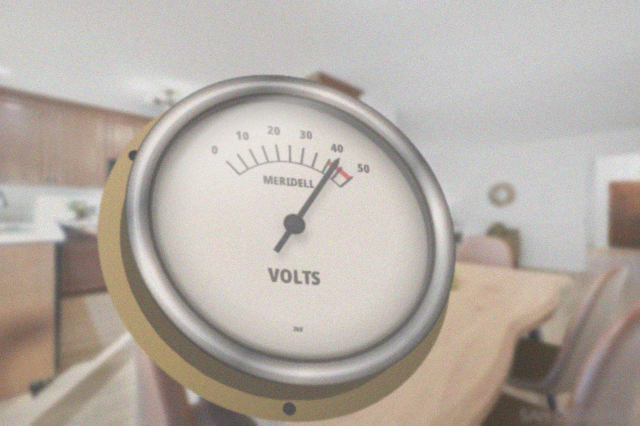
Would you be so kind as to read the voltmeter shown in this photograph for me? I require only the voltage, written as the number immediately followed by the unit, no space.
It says 42.5V
